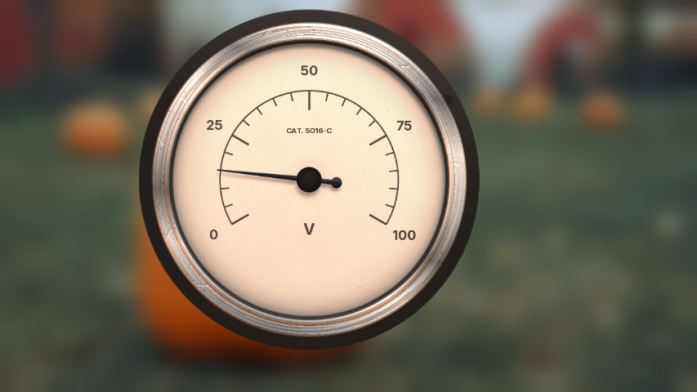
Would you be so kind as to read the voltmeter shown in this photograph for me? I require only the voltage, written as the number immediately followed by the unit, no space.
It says 15V
